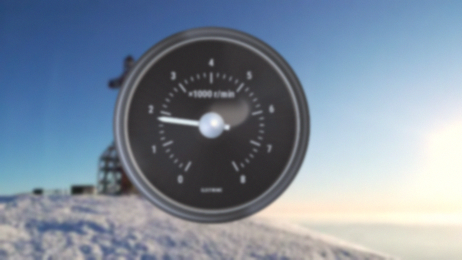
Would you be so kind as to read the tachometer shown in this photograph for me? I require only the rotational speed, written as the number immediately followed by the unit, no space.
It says 1800rpm
